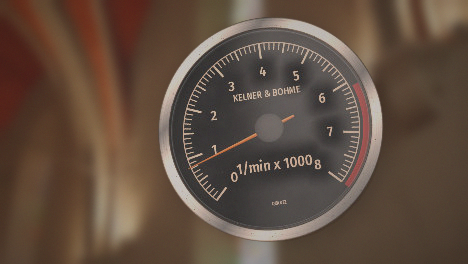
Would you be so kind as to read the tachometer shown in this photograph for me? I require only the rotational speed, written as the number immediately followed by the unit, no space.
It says 800rpm
